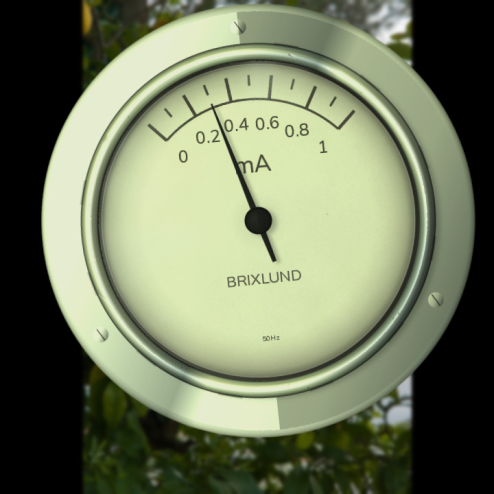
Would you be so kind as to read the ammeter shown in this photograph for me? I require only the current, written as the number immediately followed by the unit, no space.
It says 0.3mA
